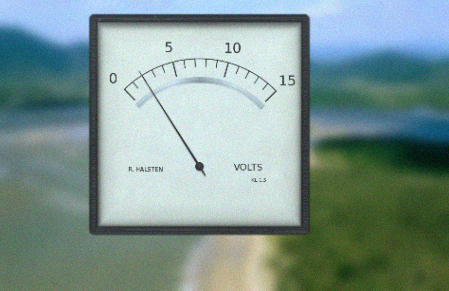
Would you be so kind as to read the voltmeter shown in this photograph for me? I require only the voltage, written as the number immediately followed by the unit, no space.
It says 2V
